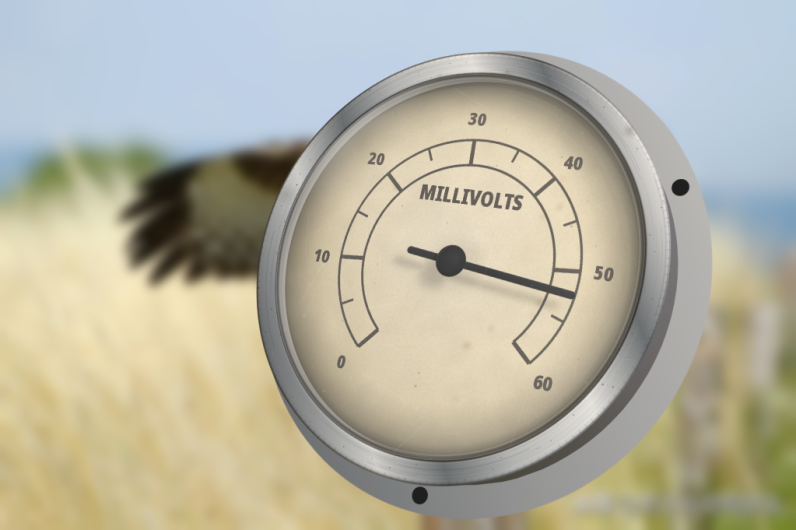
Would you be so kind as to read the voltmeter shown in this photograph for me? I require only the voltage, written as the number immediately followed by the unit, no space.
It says 52.5mV
